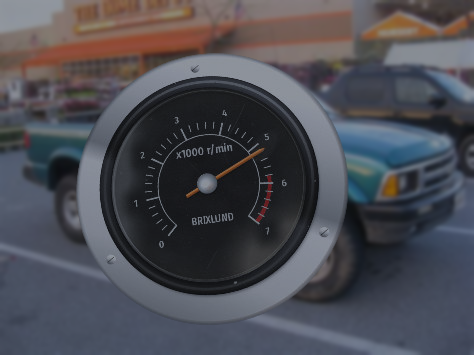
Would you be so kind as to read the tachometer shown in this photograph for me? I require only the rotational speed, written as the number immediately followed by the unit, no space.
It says 5200rpm
